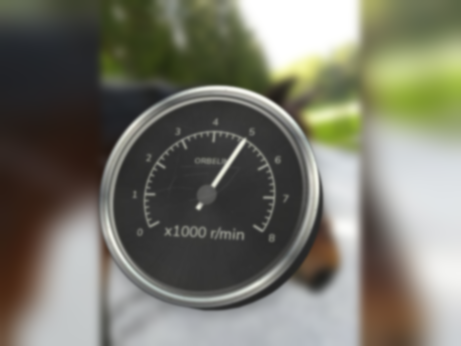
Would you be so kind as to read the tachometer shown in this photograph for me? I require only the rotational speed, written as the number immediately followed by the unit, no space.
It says 5000rpm
